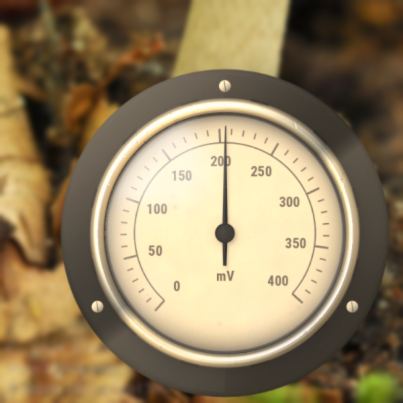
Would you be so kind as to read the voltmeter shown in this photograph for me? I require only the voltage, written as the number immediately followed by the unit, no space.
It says 205mV
